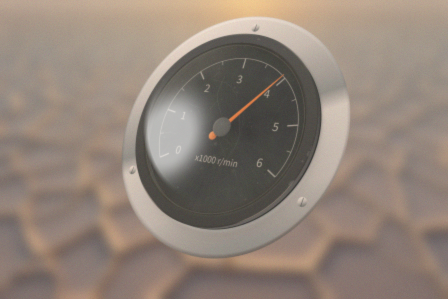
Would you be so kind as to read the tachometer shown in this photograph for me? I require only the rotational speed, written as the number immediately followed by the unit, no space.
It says 4000rpm
